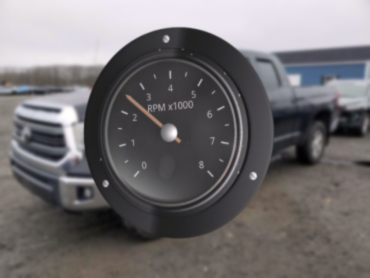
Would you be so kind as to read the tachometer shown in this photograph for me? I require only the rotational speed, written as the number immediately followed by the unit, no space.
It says 2500rpm
